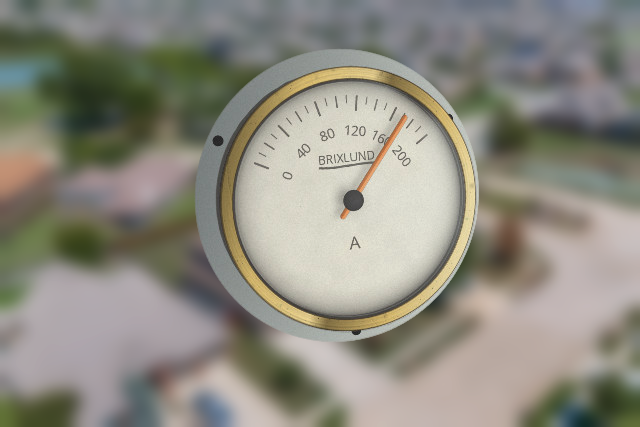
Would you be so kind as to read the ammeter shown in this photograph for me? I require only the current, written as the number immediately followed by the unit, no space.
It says 170A
